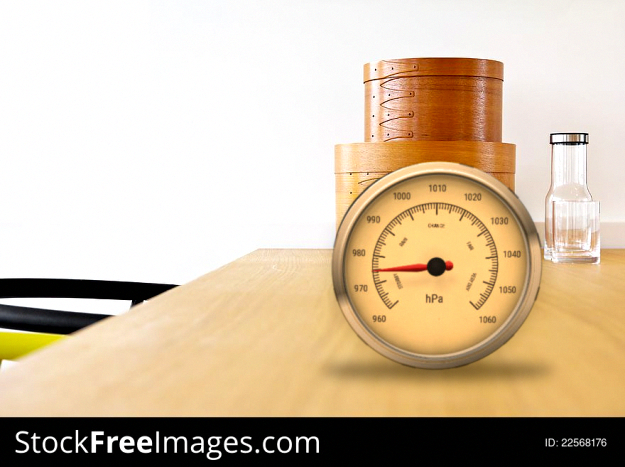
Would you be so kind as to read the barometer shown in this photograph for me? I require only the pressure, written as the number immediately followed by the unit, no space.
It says 975hPa
